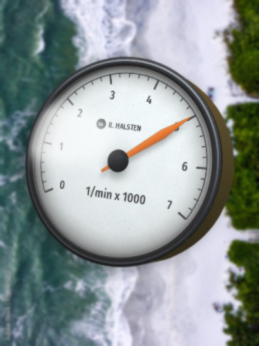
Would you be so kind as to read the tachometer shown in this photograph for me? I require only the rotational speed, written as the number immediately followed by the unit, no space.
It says 5000rpm
